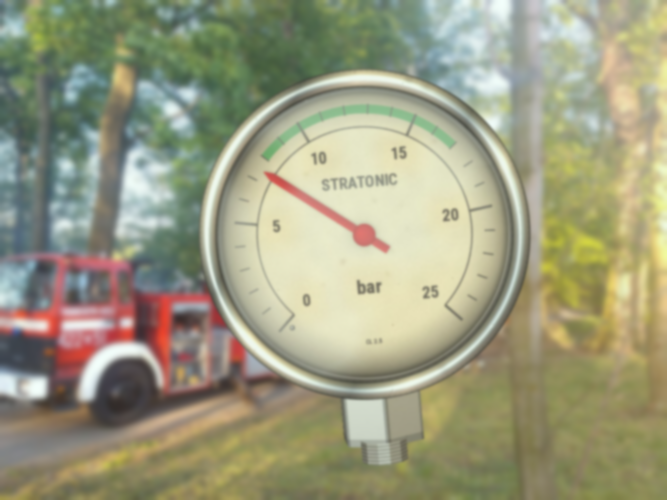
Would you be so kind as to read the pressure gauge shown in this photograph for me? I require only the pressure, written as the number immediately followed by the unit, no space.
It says 7.5bar
